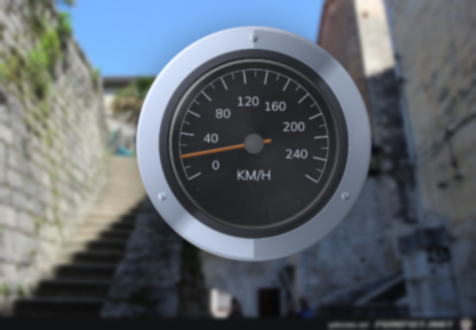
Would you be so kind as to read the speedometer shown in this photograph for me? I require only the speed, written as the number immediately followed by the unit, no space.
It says 20km/h
